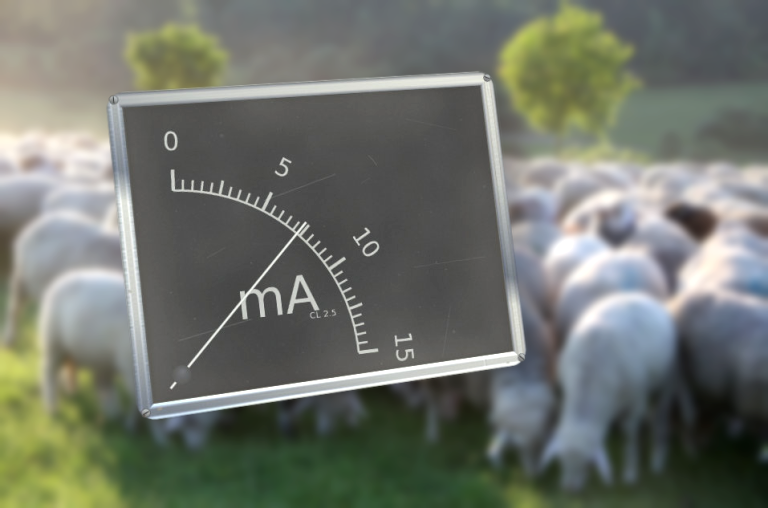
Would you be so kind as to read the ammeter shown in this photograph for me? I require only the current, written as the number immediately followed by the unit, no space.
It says 7.25mA
